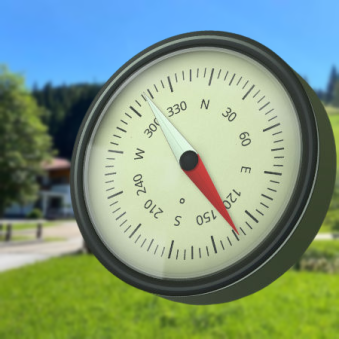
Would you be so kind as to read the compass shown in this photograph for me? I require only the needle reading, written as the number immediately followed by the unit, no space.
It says 132.5°
